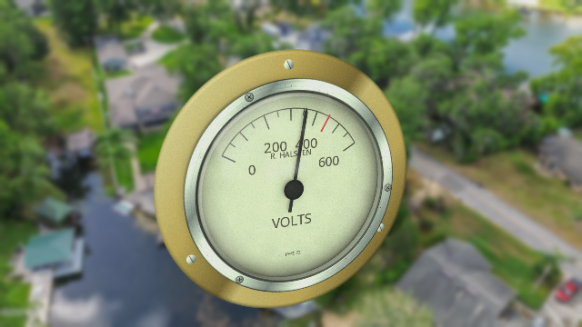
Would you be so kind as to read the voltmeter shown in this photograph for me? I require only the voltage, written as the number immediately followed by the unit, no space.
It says 350V
